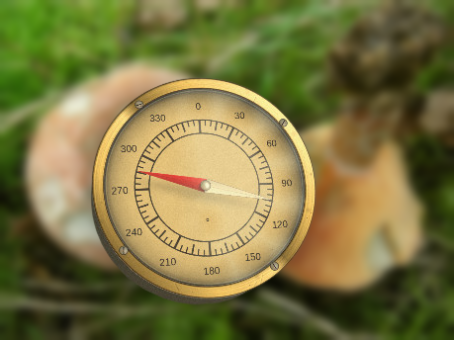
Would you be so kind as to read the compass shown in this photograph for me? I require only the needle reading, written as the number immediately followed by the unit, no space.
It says 285°
